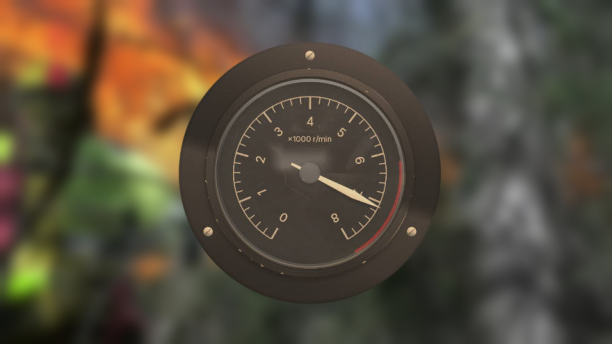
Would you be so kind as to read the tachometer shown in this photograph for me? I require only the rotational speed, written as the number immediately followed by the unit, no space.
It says 7100rpm
